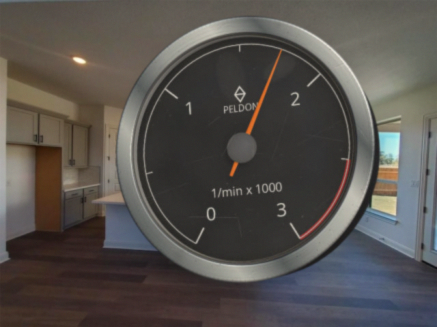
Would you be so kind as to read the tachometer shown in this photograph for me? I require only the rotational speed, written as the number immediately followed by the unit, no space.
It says 1750rpm
